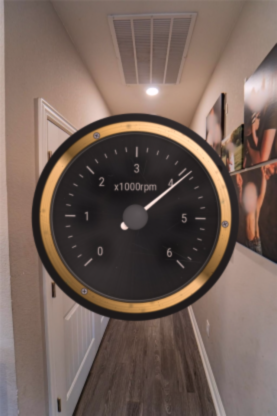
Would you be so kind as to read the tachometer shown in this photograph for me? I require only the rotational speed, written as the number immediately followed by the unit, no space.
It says 4100rpm
